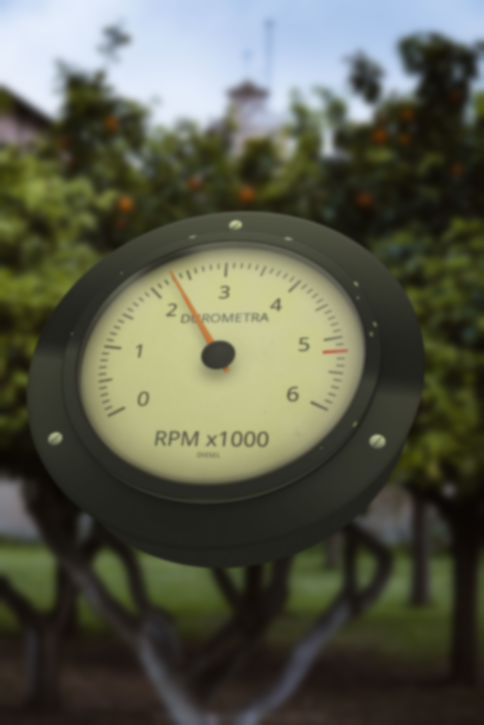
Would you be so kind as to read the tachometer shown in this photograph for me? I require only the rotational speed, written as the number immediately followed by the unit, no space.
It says 2300rpm
